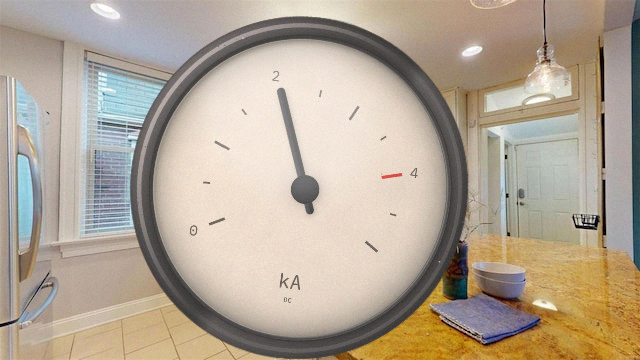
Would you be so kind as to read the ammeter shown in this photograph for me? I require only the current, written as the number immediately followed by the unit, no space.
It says 2kA
